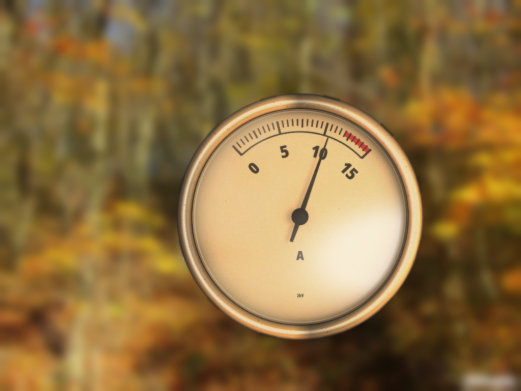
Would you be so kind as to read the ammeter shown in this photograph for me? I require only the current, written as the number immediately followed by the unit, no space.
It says 10.5A
